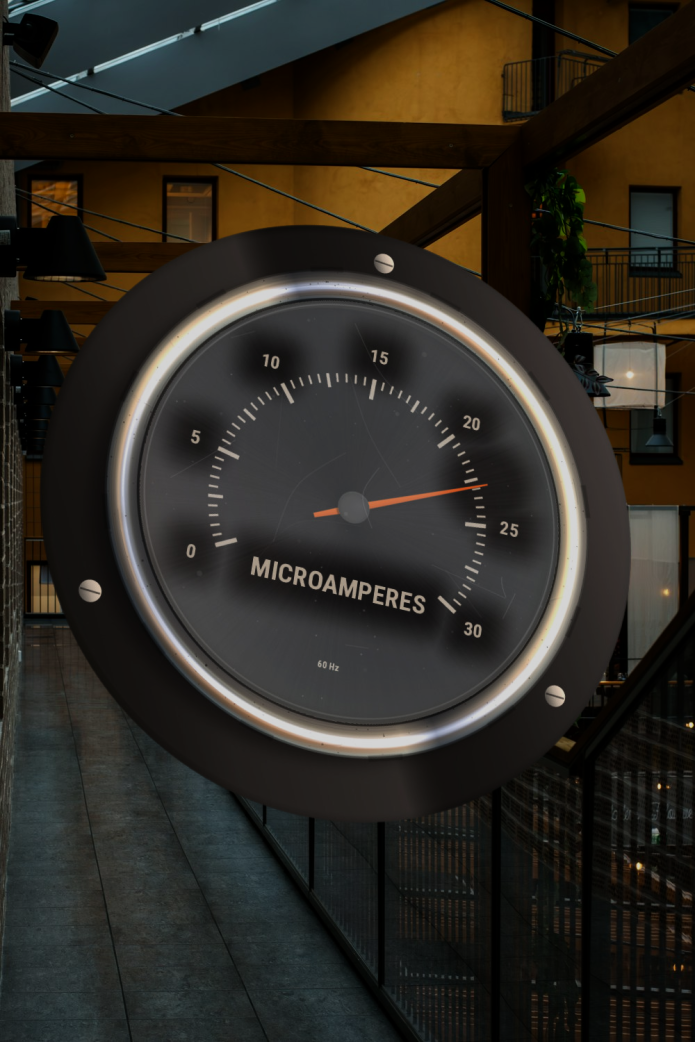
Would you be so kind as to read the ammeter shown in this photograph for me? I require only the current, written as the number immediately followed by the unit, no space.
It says 23µA
